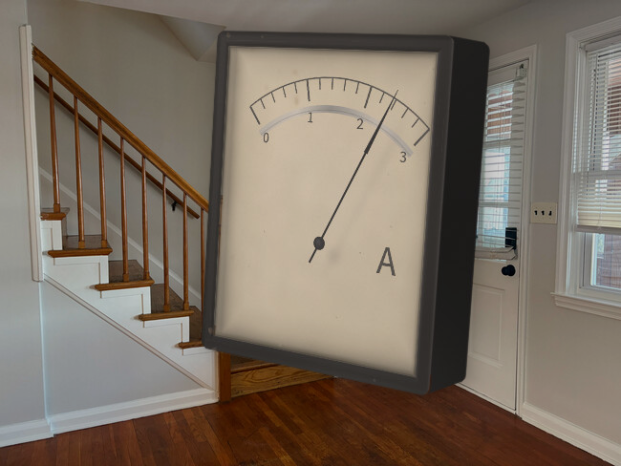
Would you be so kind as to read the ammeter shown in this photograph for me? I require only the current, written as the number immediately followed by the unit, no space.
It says 2.4A
